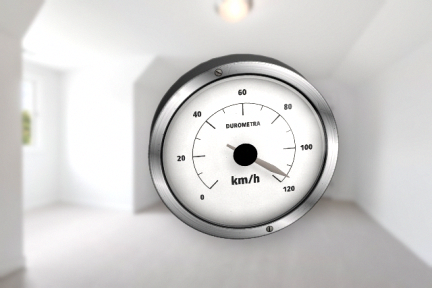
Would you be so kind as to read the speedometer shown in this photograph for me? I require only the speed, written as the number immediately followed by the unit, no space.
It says 115km/h
